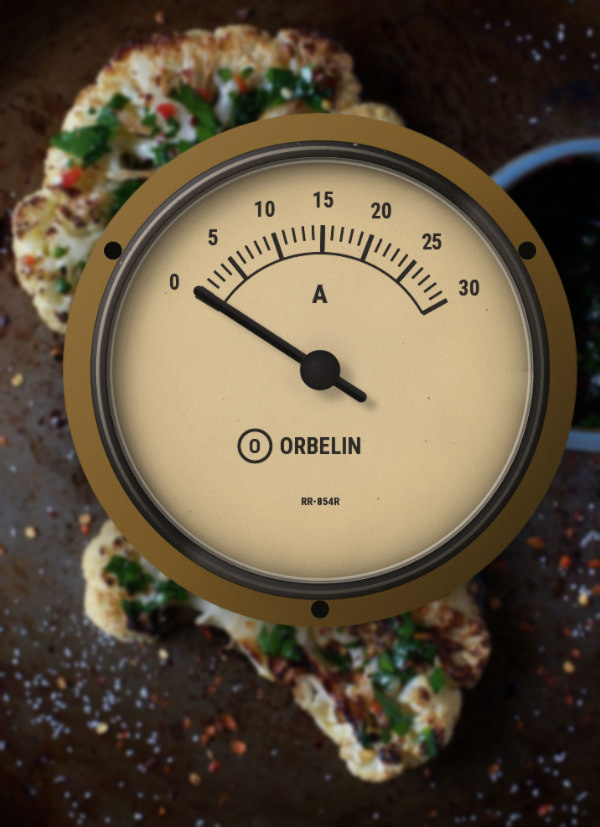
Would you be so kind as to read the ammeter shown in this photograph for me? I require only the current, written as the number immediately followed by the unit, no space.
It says 0.5A
